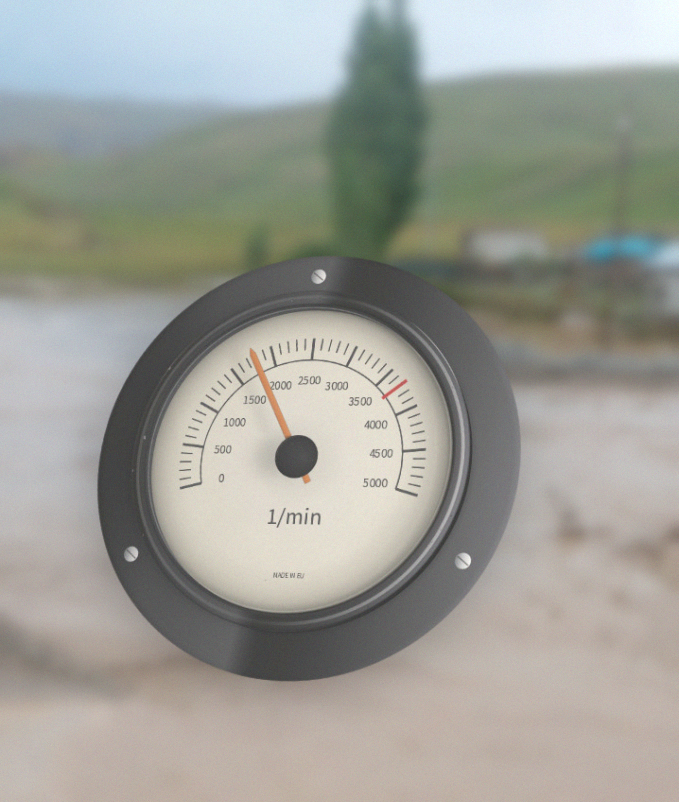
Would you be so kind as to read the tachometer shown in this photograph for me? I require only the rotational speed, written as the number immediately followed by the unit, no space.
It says 1800rpm
